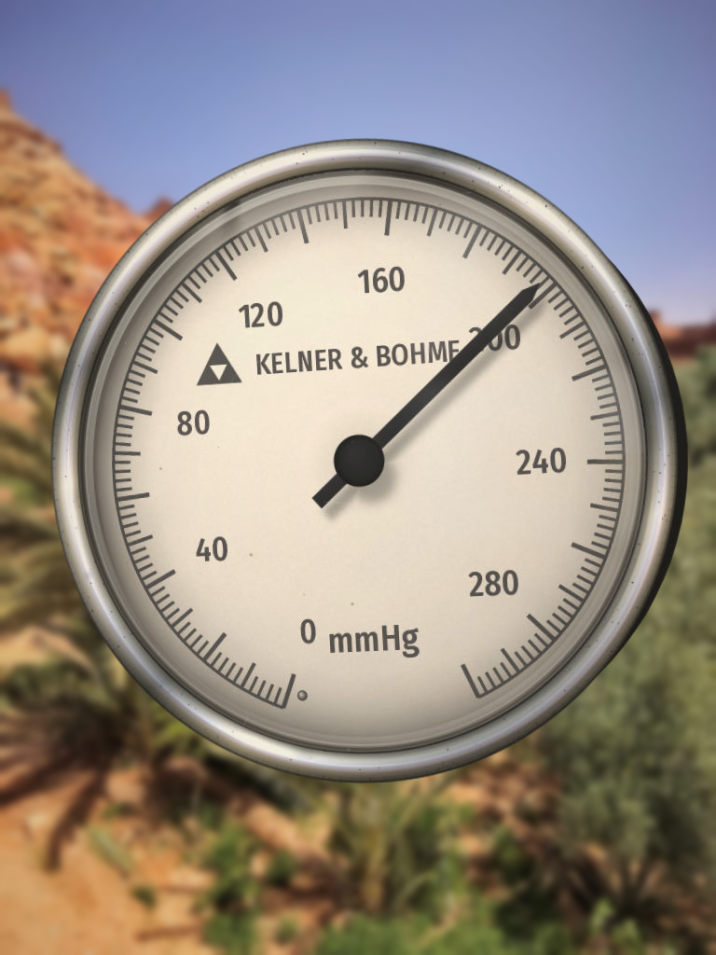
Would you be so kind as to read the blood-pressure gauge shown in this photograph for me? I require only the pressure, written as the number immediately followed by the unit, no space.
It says 198mmHg
